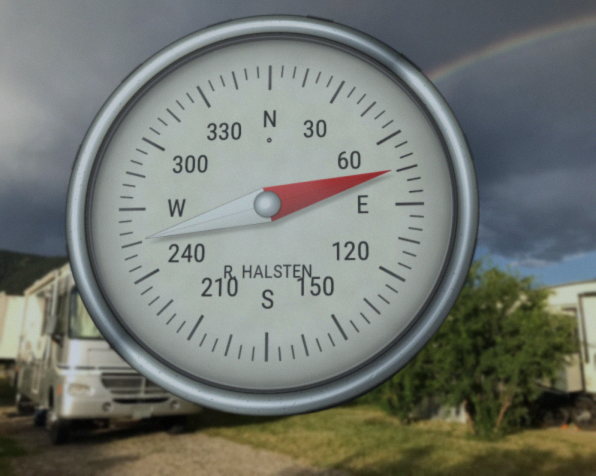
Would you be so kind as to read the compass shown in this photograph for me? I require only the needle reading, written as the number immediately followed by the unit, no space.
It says 75°
